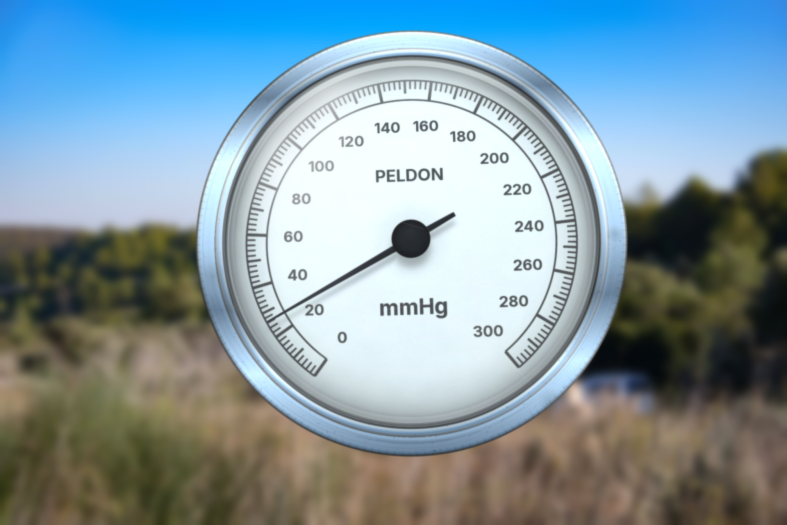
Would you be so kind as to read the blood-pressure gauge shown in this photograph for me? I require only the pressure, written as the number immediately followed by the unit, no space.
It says 26mmHg
